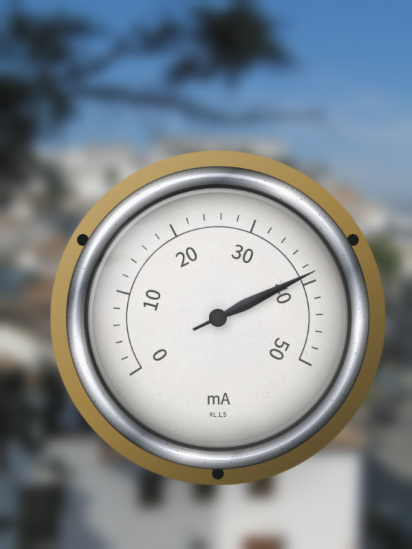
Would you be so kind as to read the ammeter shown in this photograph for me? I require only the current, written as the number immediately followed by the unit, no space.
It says 39mA
